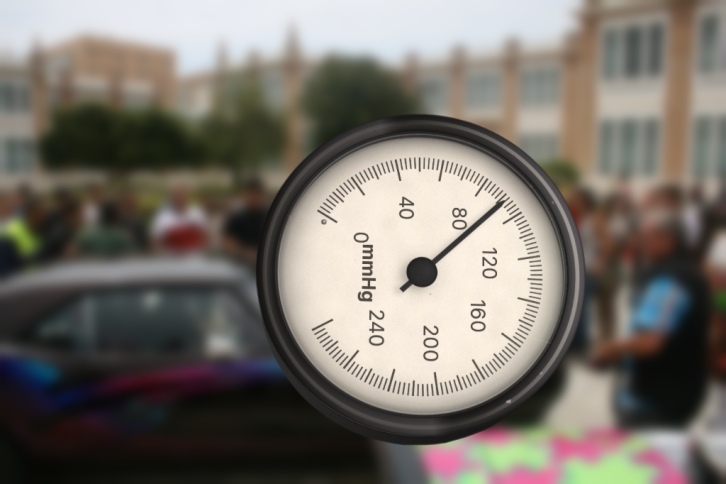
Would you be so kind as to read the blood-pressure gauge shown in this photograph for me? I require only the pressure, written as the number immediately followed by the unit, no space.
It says 92mmHg
